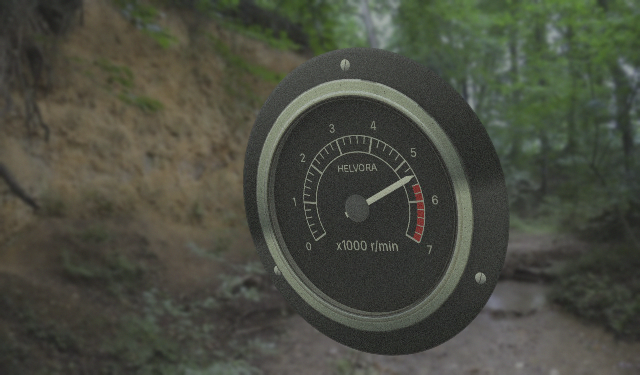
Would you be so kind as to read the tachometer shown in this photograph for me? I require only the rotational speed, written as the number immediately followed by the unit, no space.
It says 5400rpm
